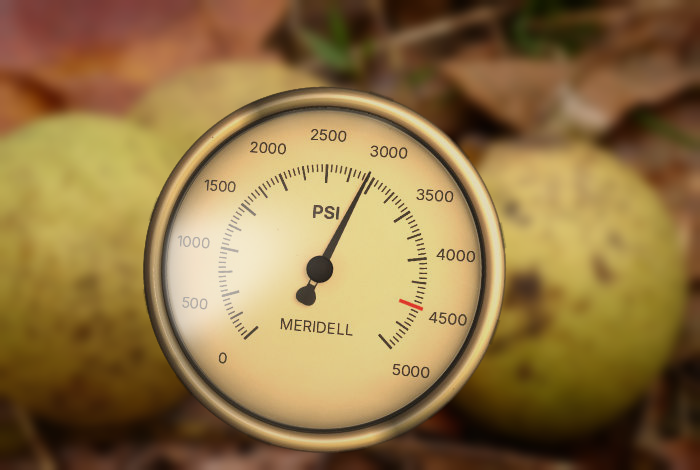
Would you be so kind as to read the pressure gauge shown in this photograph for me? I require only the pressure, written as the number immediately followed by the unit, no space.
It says 2950psi
